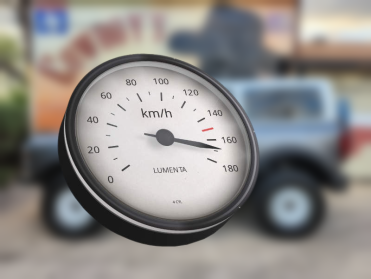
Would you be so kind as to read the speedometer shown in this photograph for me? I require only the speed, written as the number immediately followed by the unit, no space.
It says 170km/h
